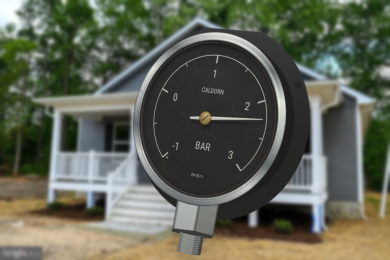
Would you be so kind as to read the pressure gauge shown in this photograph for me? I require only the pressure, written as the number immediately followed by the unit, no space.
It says 2.25bar
